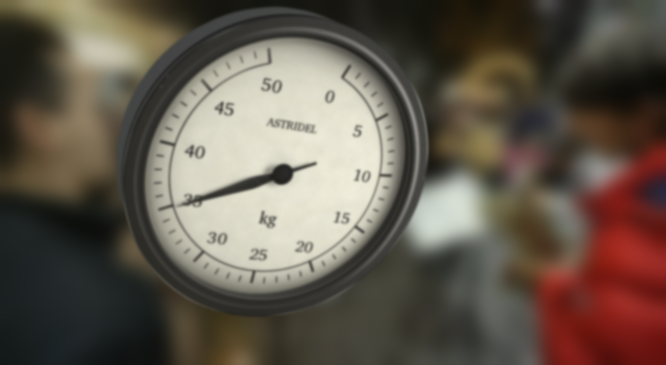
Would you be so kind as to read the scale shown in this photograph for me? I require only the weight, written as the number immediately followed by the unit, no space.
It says 35kg
